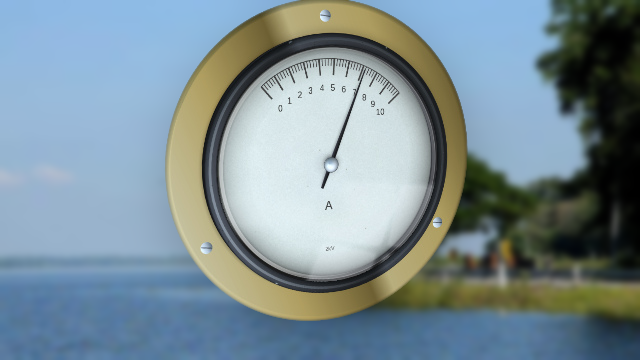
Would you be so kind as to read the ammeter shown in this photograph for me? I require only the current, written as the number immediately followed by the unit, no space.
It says 7A
